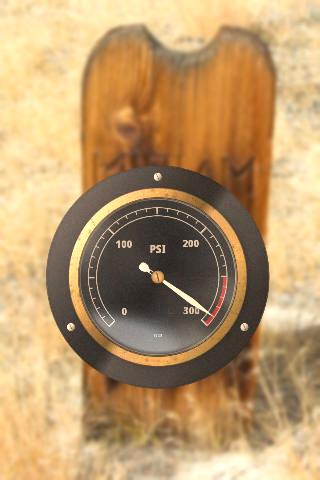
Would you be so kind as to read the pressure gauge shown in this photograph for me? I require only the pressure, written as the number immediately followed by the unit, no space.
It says 290psi
